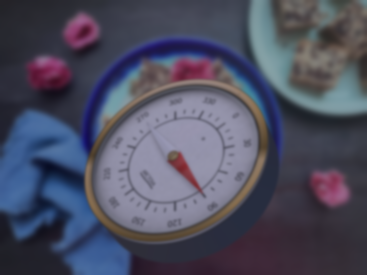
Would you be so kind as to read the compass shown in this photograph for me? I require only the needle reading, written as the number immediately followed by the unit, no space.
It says 90°
